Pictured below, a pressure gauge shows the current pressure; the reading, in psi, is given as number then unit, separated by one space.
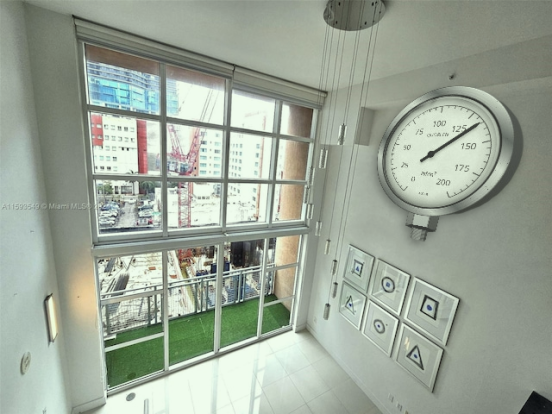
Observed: 135 psi
